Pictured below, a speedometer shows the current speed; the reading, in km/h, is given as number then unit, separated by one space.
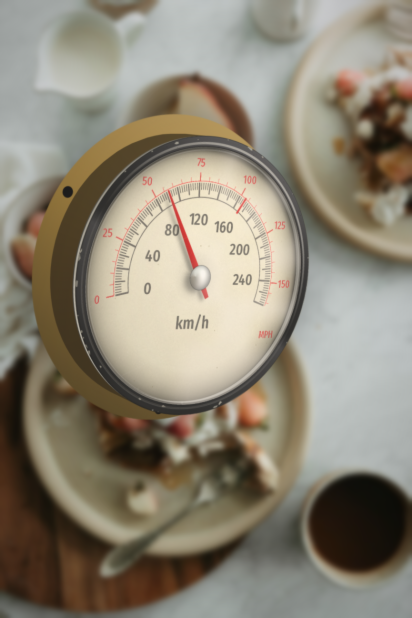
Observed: 90 km/h
